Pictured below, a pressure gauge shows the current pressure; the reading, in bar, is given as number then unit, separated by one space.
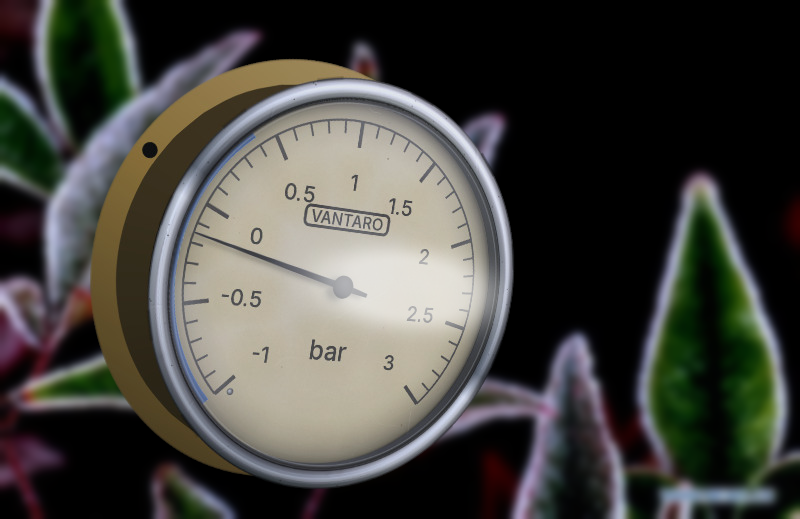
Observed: -0.15 bar
